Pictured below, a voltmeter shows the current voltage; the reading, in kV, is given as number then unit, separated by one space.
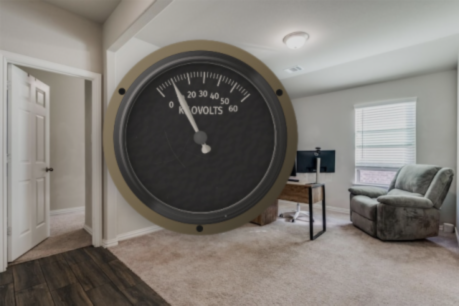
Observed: 10 kV
